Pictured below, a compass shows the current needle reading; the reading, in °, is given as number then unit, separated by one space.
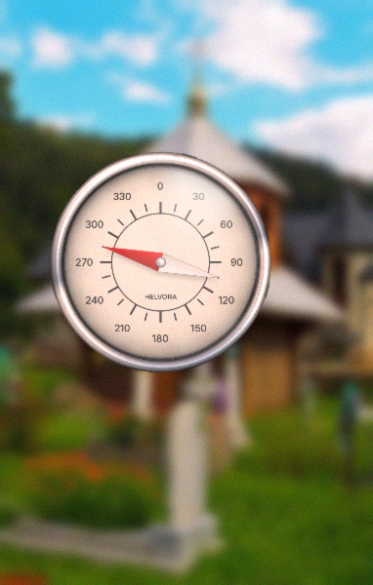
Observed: 285 °
